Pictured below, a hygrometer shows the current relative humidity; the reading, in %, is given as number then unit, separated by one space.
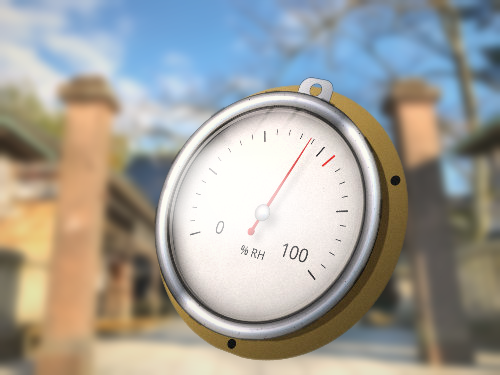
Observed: 56 %
